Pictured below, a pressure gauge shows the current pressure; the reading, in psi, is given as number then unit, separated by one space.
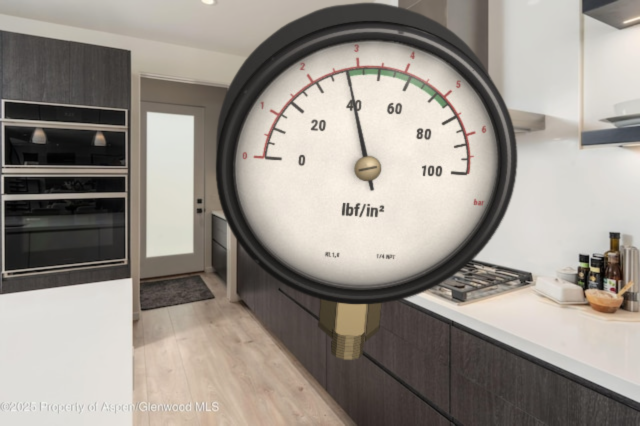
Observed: 40 psi
